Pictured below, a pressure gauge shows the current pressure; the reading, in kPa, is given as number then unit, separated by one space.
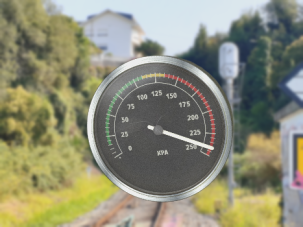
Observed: 240 kPa
